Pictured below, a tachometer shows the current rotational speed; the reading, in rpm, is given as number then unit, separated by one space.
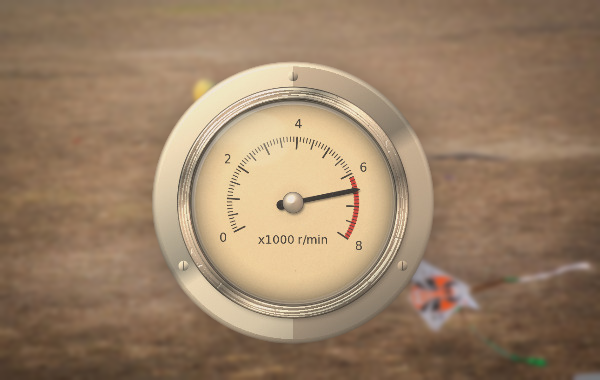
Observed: 6500 rpm
